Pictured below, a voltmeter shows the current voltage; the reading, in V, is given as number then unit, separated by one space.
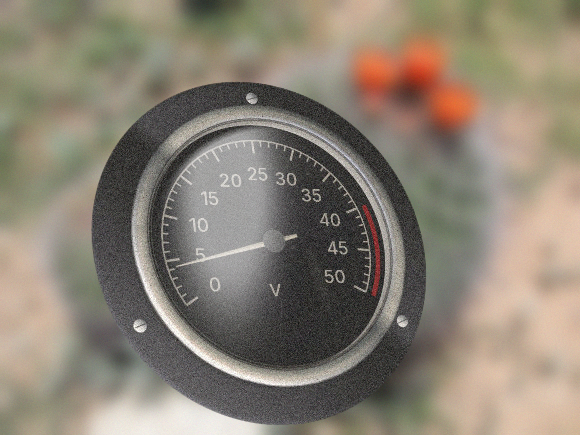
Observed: 4 V
